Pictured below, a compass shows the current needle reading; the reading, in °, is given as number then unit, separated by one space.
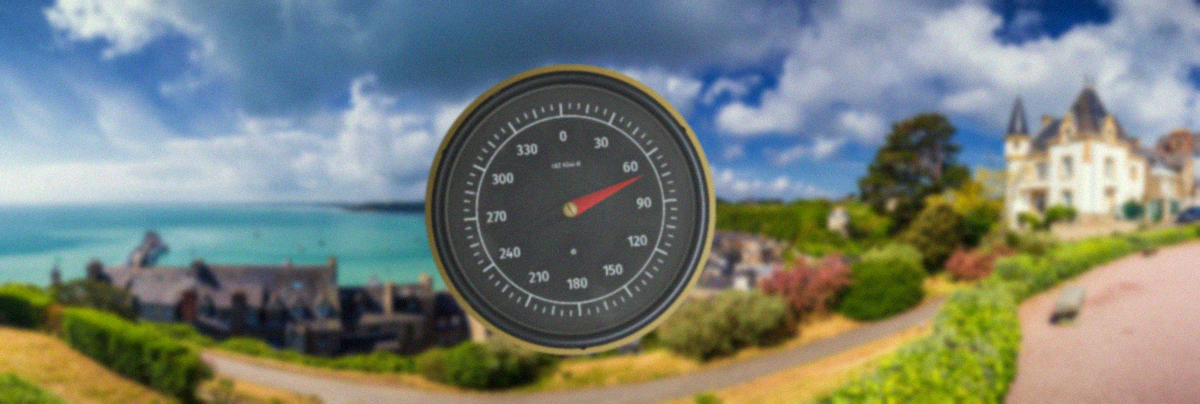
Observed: 70 °
